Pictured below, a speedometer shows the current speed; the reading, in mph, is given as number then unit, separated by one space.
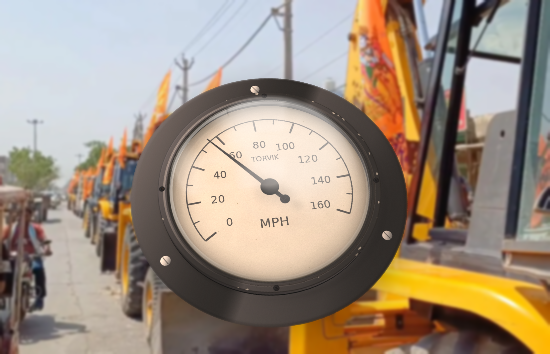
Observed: 55 mph
